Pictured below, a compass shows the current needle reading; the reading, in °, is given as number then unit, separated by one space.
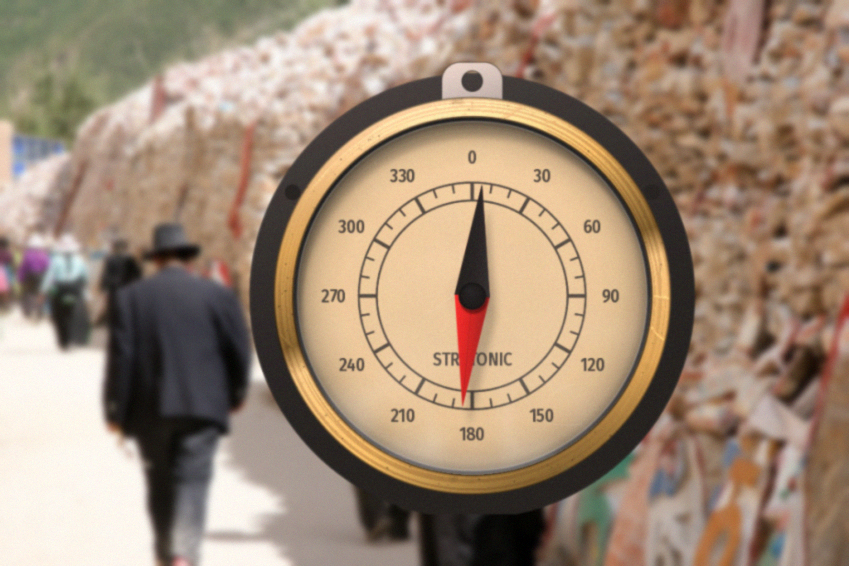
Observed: 185 °
